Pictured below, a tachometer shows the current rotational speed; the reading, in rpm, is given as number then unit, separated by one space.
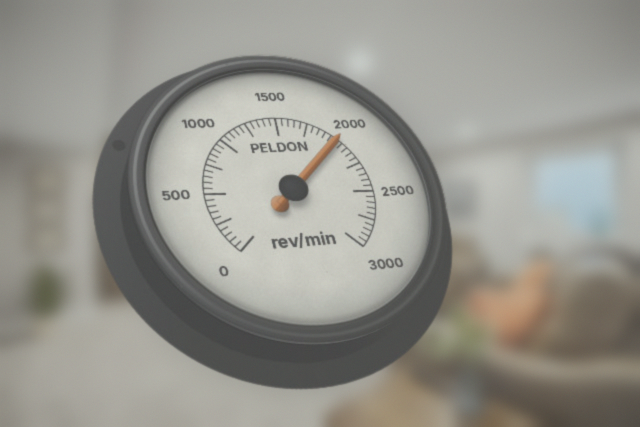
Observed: 2000 rpm
